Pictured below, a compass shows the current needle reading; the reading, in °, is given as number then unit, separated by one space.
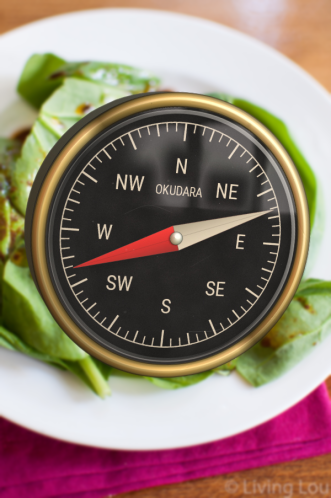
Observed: 250 °
